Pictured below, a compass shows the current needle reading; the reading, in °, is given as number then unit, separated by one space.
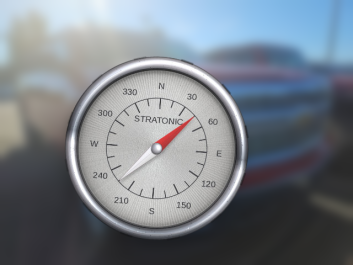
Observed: 45 °
